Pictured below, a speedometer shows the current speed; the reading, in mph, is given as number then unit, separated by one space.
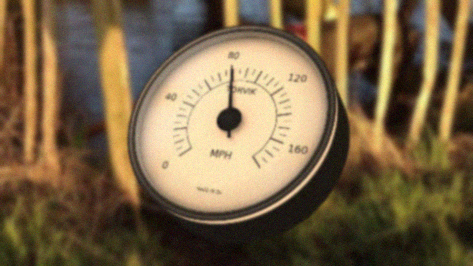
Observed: 80 mph
